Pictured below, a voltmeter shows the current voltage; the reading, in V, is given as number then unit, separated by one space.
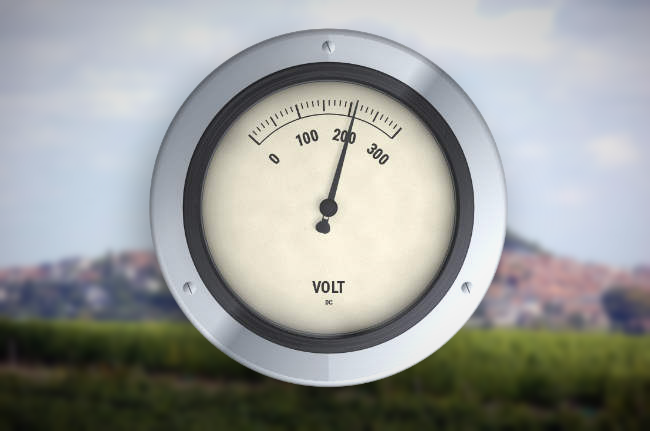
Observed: 210 V
